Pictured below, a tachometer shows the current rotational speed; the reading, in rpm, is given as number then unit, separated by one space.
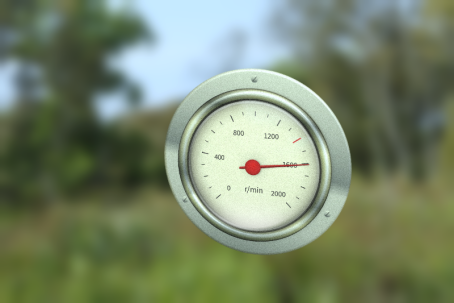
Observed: 1600 rpm
